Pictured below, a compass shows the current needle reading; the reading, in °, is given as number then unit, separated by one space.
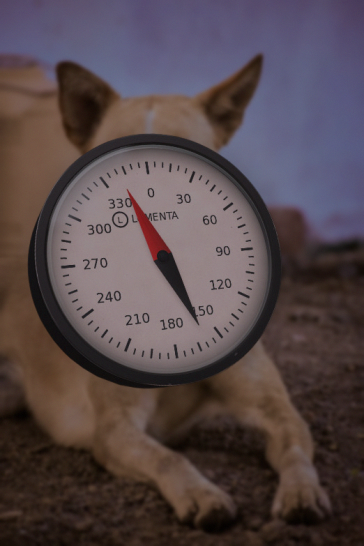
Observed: 340 °
